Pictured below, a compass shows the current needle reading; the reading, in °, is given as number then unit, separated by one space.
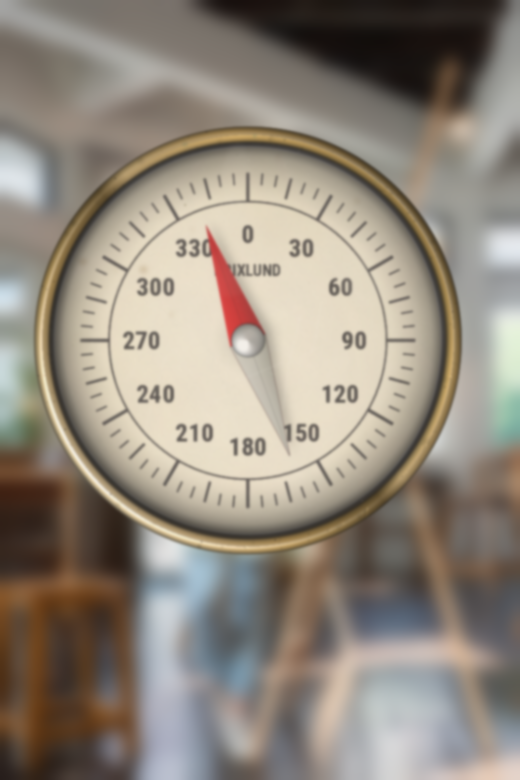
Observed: 340 °
